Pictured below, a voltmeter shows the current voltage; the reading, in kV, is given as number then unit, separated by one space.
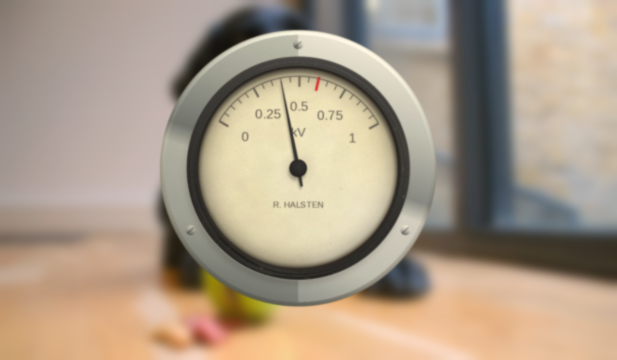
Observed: 0.4 kV
